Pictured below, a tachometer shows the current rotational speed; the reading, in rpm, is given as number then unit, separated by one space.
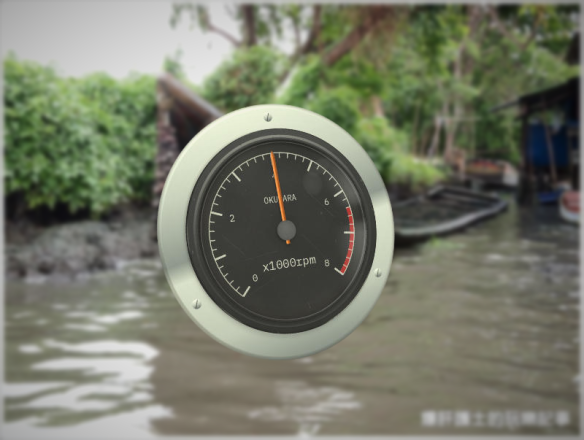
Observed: 4000 rpm
